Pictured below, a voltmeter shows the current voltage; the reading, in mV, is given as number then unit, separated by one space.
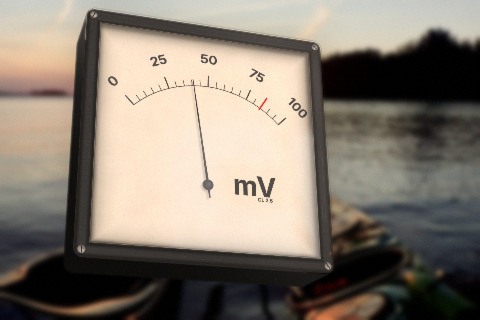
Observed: 40 mV
